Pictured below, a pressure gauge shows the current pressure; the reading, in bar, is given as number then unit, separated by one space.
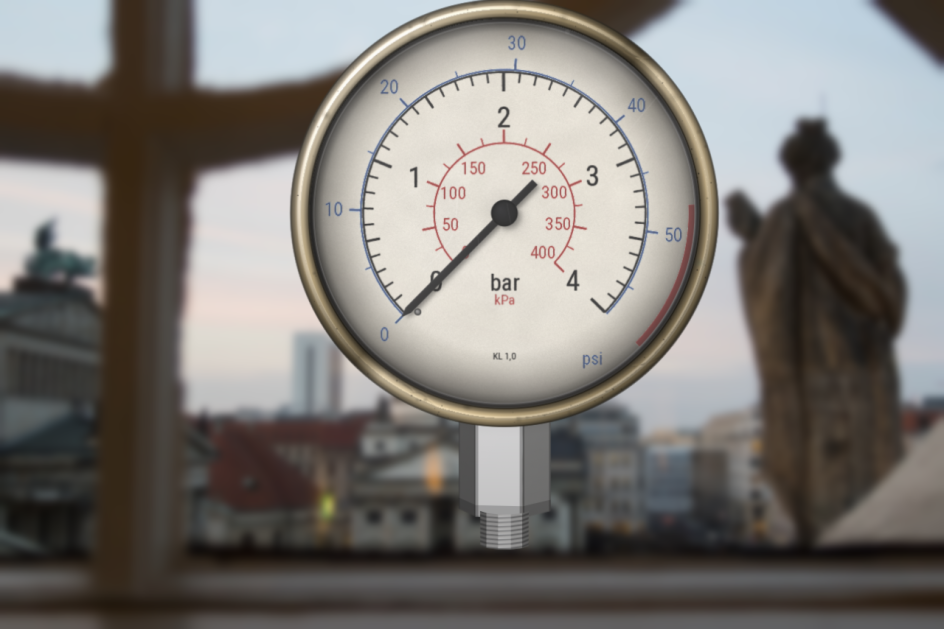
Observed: 0 bar
